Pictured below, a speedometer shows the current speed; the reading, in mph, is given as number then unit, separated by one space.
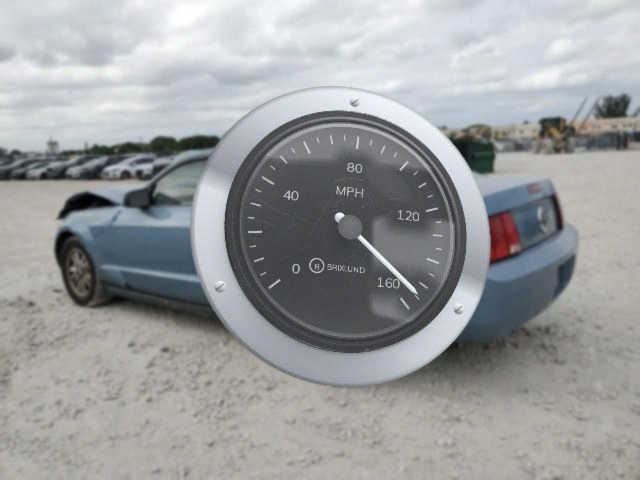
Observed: 155 mph
